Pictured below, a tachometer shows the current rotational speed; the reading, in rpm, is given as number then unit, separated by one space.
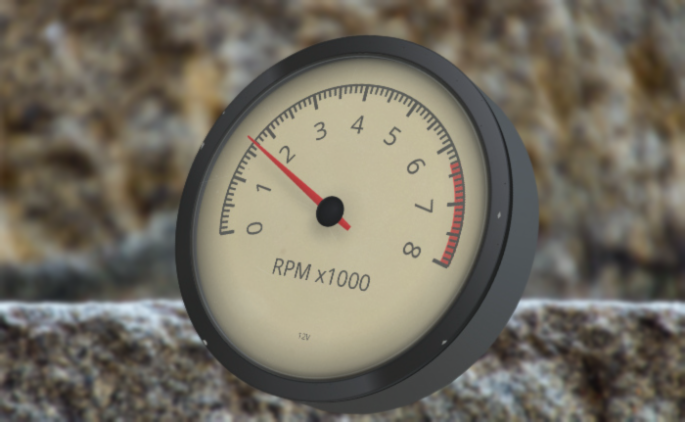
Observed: 1700 rpm
